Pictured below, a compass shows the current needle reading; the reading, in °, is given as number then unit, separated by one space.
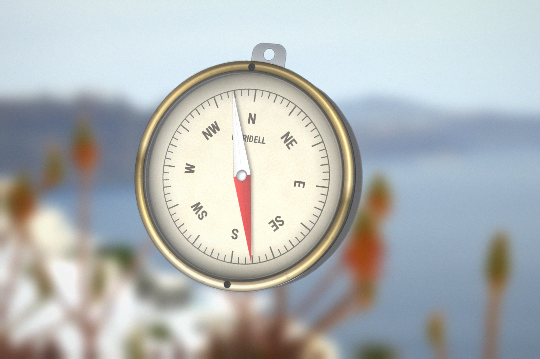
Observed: 165 °
